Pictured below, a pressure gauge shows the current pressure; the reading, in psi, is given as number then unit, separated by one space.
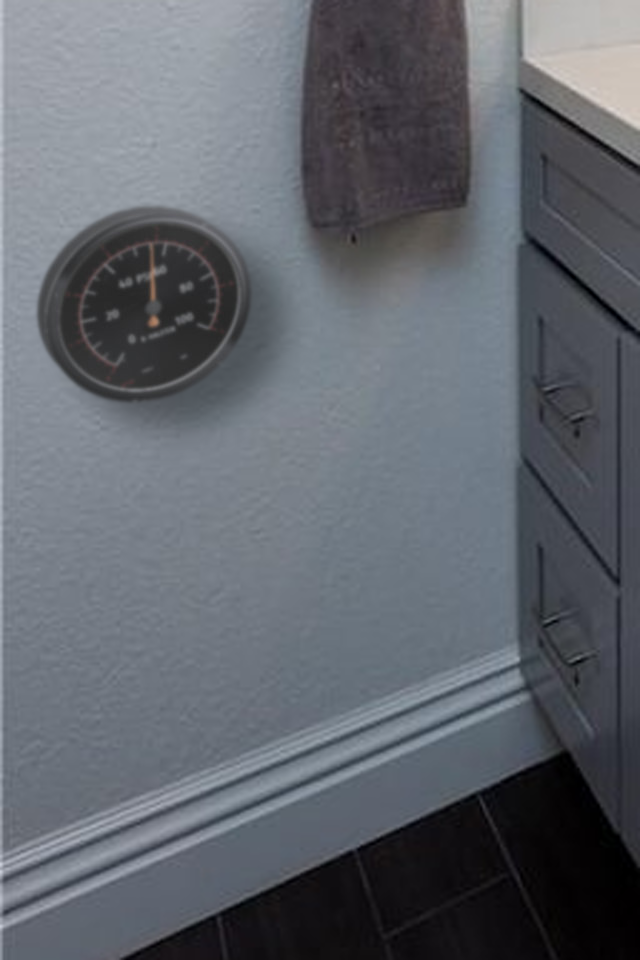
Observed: 55 psi
